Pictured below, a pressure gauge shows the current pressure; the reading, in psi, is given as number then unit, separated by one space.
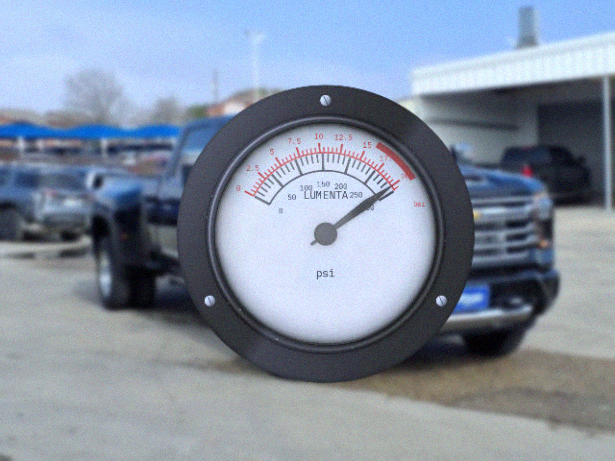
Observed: 290 psi
